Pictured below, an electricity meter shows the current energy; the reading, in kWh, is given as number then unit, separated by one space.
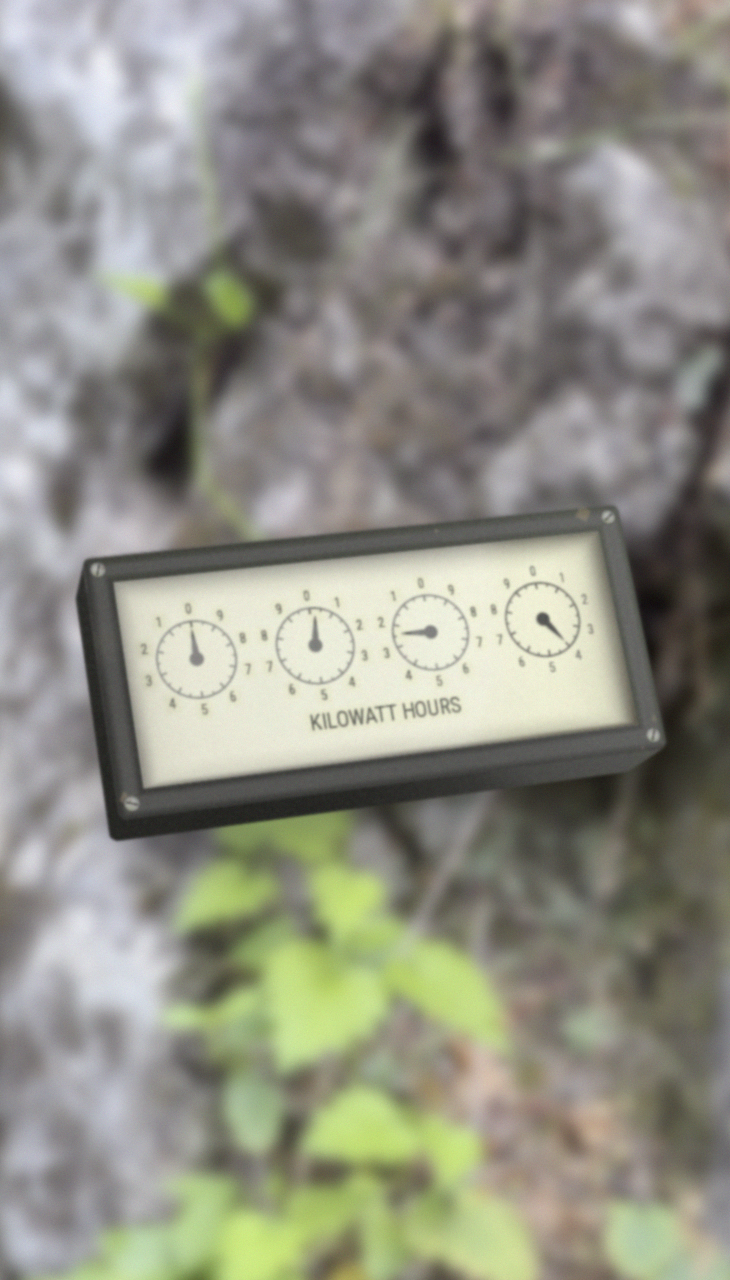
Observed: 24 kWh
